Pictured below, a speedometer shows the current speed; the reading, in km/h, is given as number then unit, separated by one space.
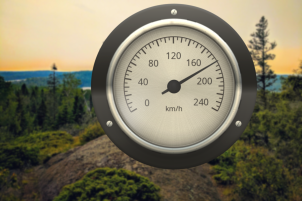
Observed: 180 km/h
